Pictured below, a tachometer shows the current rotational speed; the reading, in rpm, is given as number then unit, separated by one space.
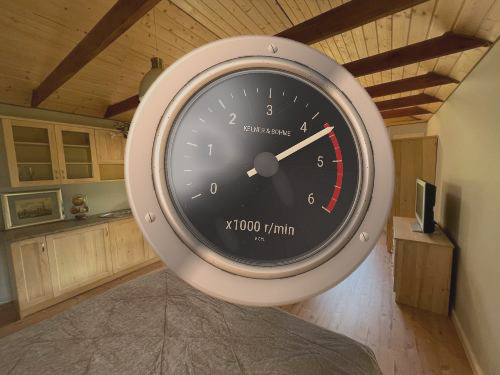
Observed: 4375 rpm
